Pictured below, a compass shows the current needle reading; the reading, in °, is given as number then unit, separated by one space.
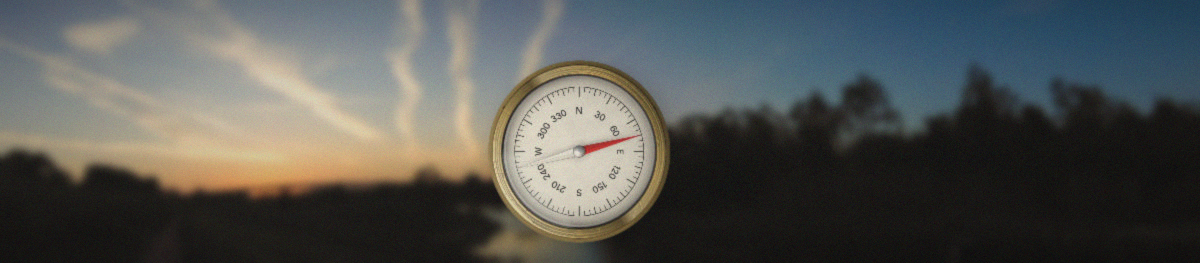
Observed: 75 °
